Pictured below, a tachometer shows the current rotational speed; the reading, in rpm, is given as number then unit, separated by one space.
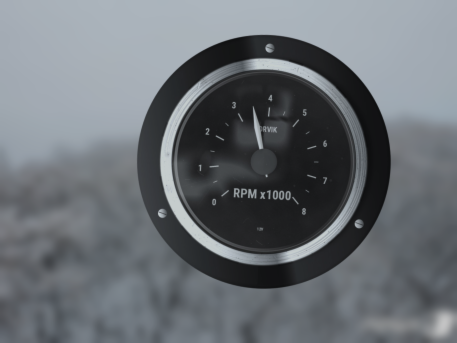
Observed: 3500 rpm
